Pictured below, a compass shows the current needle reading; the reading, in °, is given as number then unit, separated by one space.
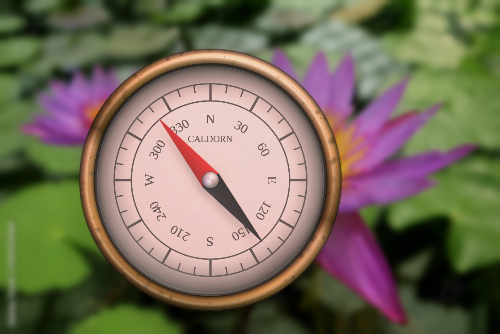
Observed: 320 °
